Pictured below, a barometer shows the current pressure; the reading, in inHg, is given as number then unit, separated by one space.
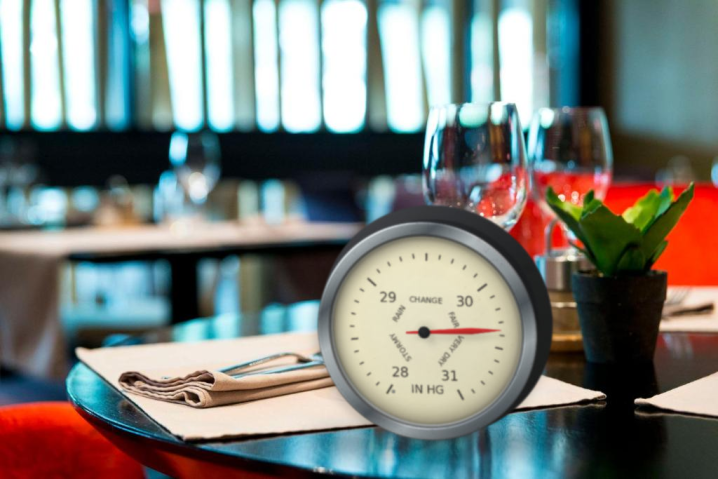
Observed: 30.35 inHg
